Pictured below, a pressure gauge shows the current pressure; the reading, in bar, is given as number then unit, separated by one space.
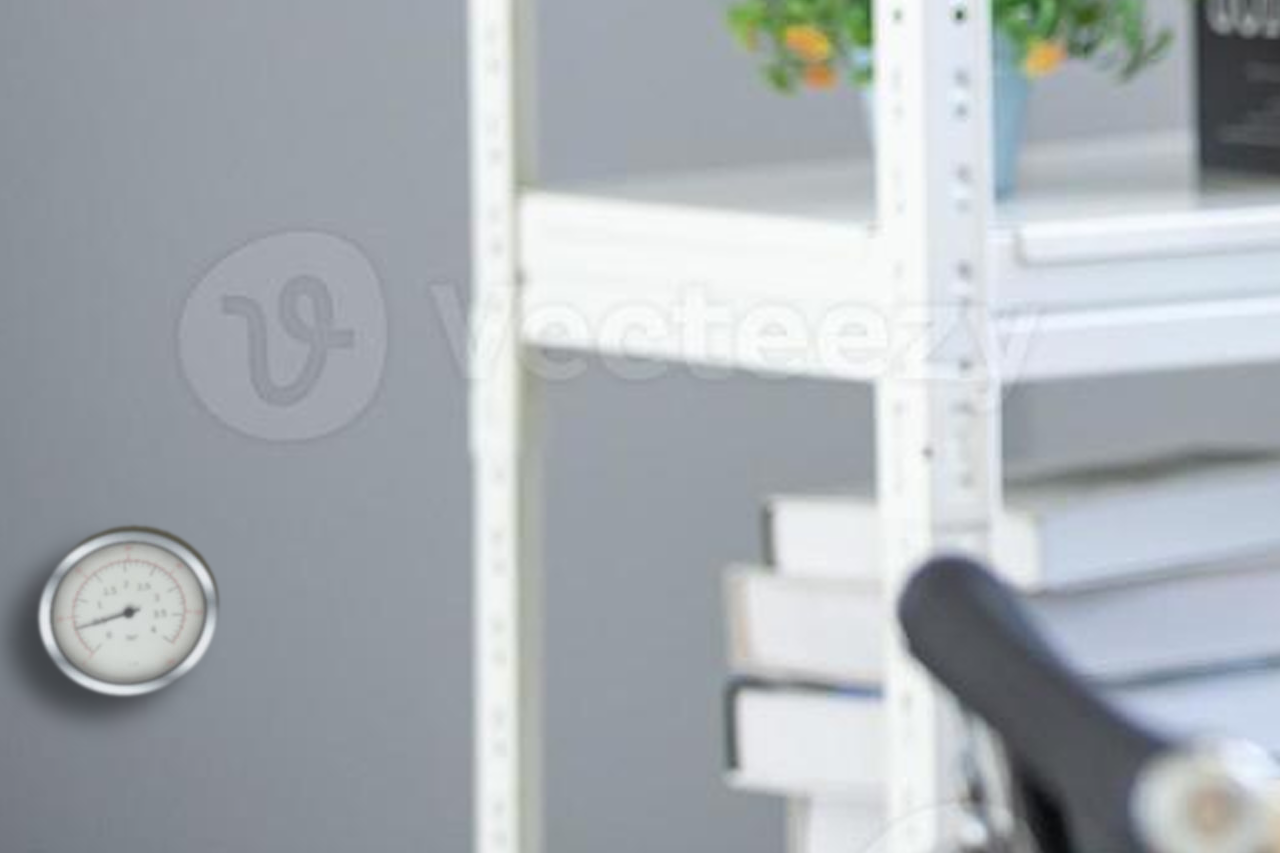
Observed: 0.5 bar
